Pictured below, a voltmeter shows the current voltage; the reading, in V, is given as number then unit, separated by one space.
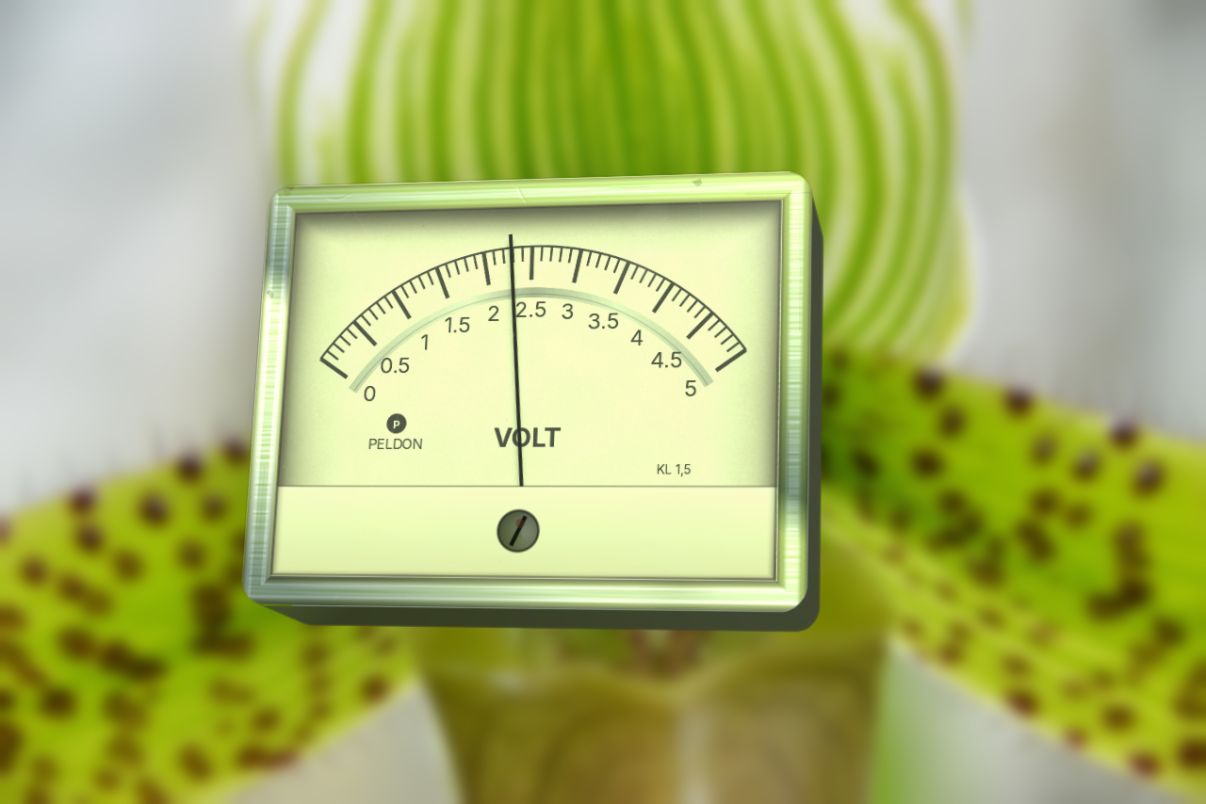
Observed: 2.3 V
